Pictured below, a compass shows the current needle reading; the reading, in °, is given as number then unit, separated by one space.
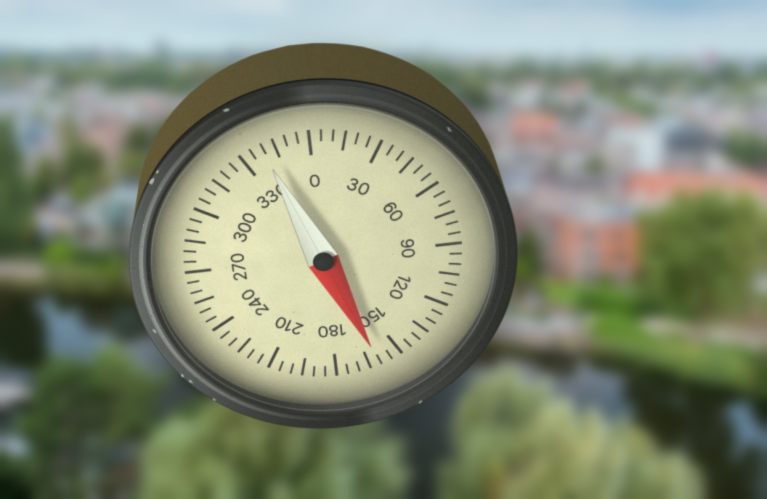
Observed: 160 °
